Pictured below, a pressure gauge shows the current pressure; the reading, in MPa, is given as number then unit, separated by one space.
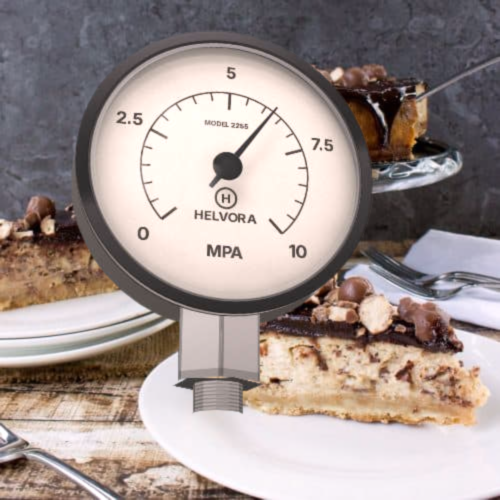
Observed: 6.25 MPa
